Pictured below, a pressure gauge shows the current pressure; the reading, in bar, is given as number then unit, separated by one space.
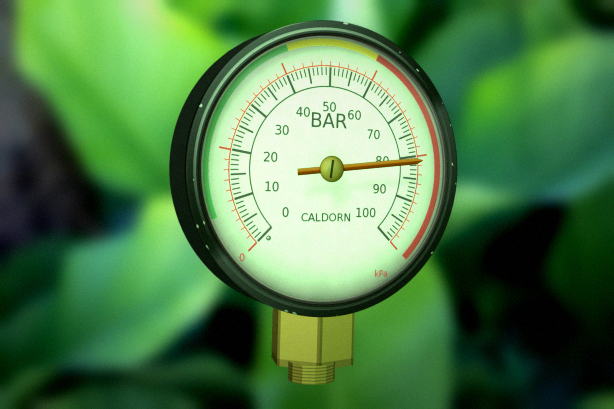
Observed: 81 bar
